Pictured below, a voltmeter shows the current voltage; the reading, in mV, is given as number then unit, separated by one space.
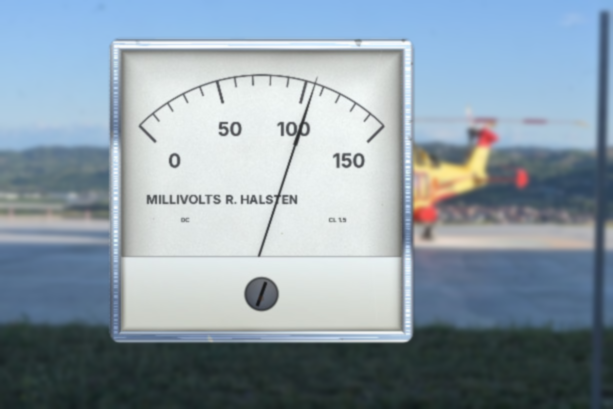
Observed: 105 mV
